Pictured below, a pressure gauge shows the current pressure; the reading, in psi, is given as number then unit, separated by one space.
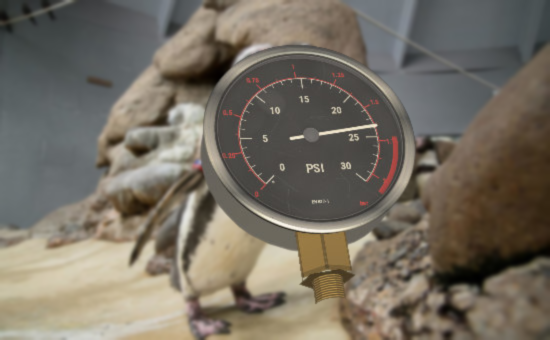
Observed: 24 psi
